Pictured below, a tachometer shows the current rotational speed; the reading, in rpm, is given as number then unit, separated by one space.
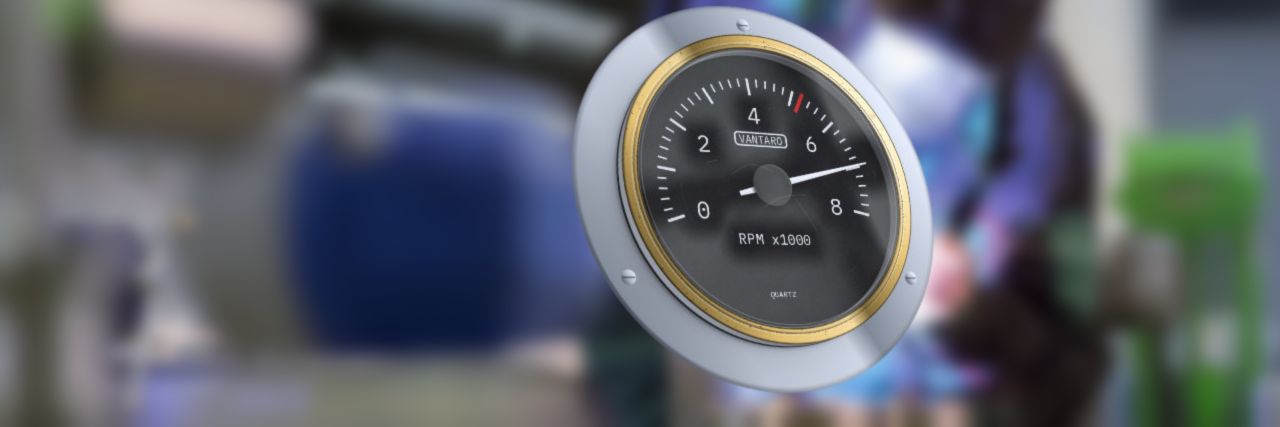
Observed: 7000 rpm
